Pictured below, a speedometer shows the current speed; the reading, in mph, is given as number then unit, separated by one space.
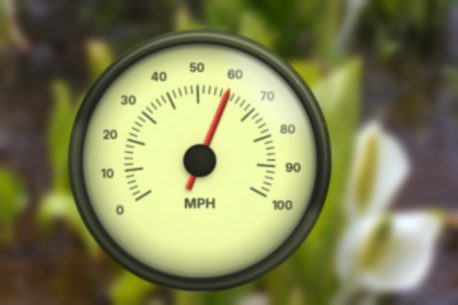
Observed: 60 mph
